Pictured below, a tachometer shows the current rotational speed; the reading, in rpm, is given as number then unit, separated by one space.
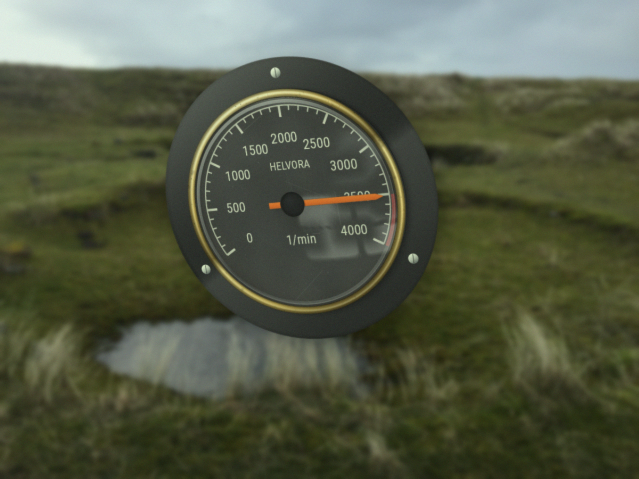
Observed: 3500 rpm
